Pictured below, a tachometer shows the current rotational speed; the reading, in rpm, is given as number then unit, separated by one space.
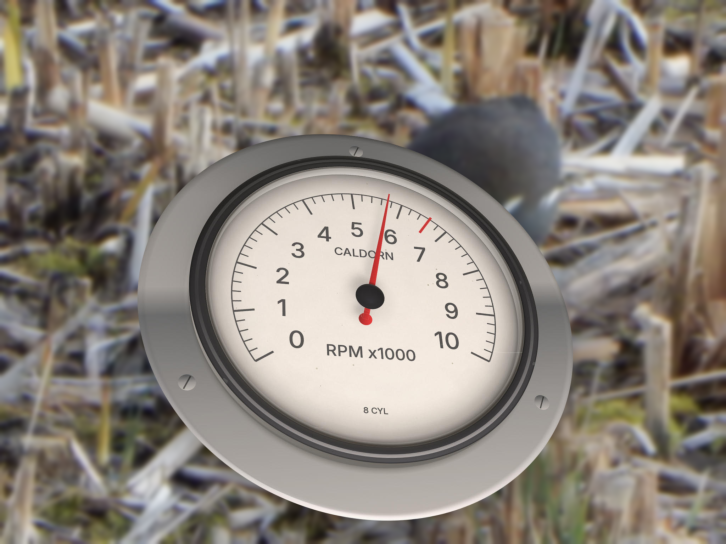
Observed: 5700 rpm
